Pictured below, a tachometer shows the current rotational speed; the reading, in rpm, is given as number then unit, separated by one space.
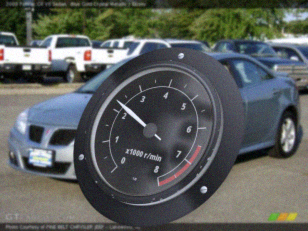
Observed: 2250 rpm
